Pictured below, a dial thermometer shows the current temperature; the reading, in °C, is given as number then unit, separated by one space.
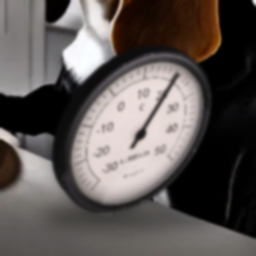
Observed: 20 °C
